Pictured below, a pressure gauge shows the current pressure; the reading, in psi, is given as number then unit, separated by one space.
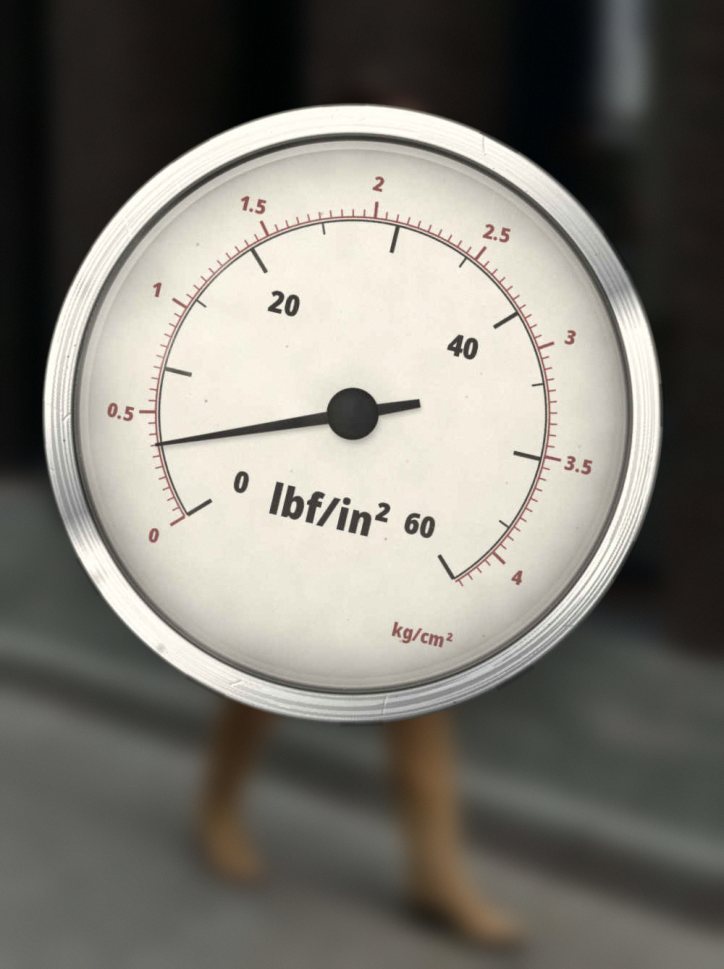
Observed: 5 psi
